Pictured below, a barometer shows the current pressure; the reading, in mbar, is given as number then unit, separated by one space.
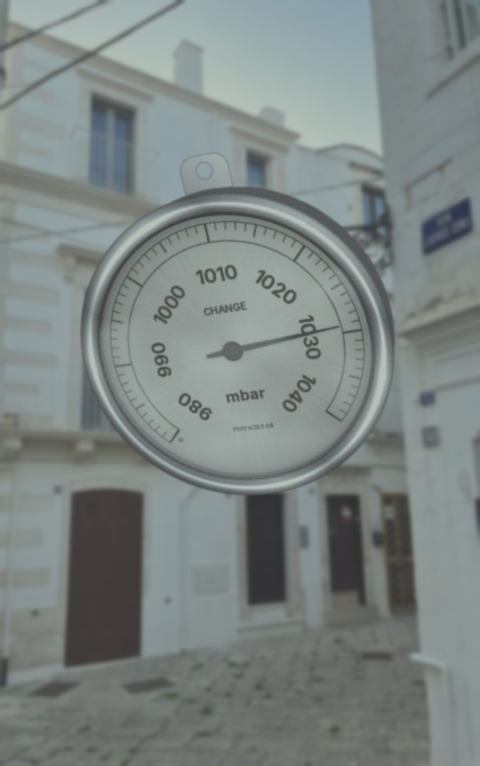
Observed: 1029 mbar
